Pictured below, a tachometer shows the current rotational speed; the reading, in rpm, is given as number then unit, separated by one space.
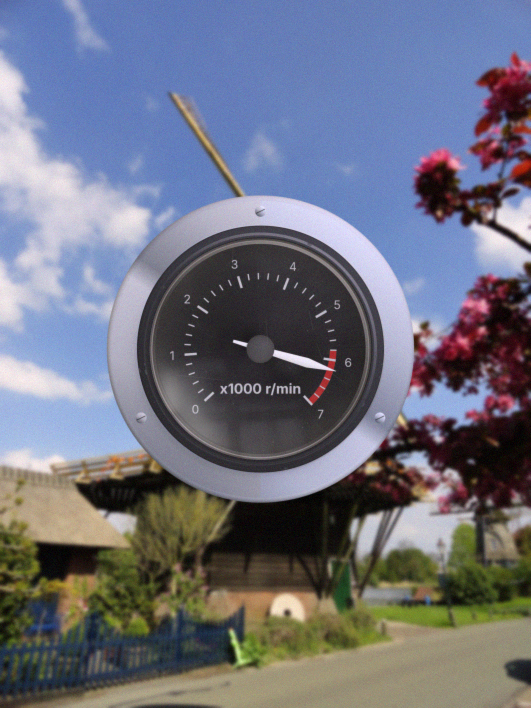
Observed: 6200 rpm
